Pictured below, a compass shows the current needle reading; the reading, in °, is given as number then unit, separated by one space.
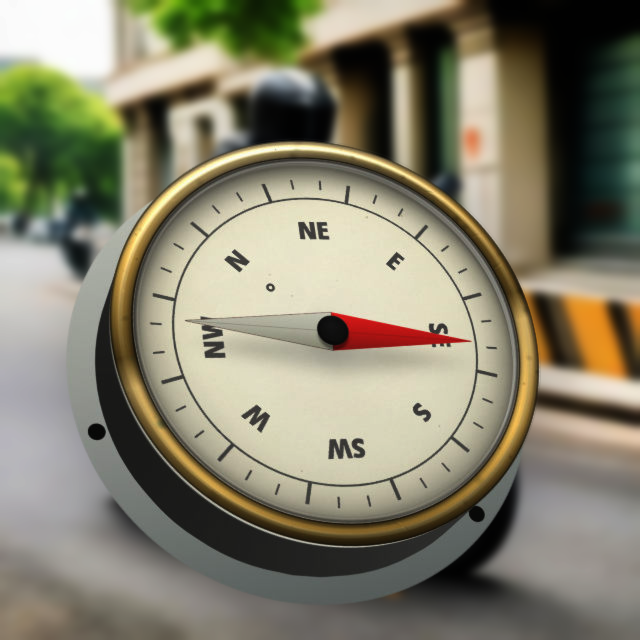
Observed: 140 °
